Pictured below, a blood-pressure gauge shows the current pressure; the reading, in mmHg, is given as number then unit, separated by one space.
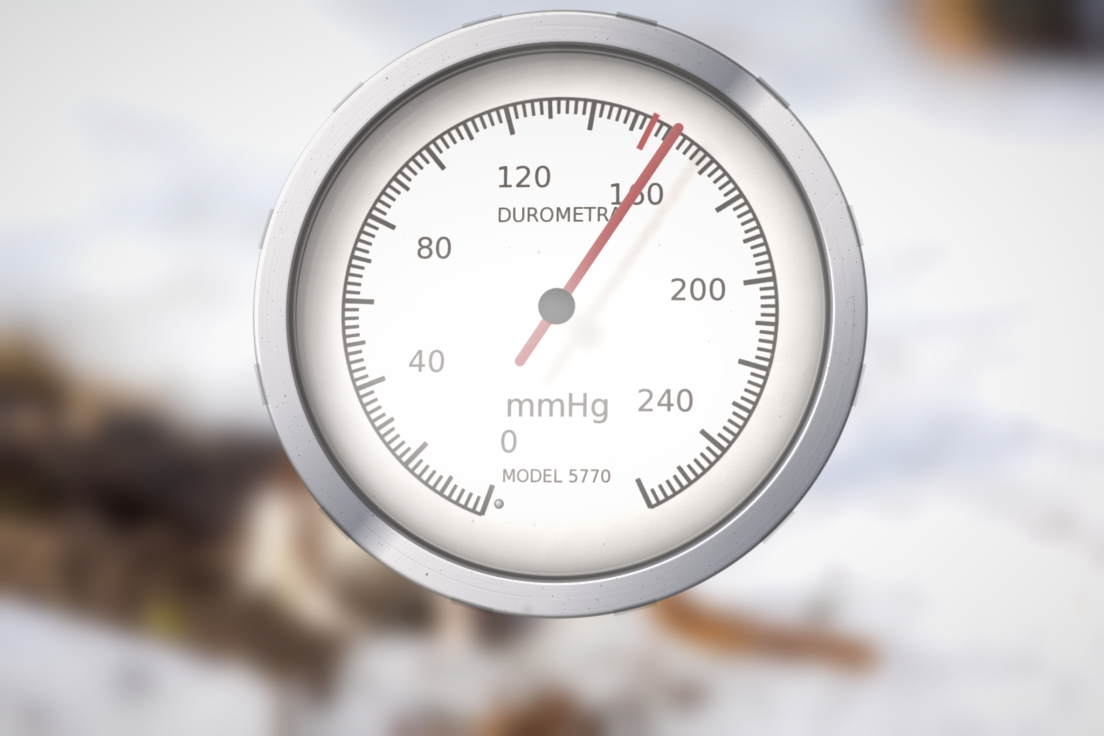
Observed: 160 mmHg
